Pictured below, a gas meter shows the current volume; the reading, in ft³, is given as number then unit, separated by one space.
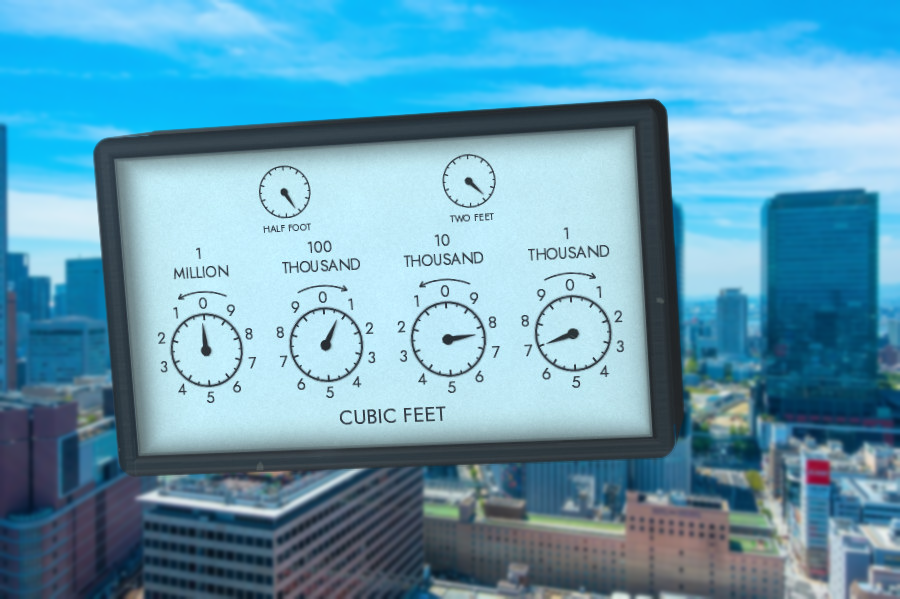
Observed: 7700 ft³
